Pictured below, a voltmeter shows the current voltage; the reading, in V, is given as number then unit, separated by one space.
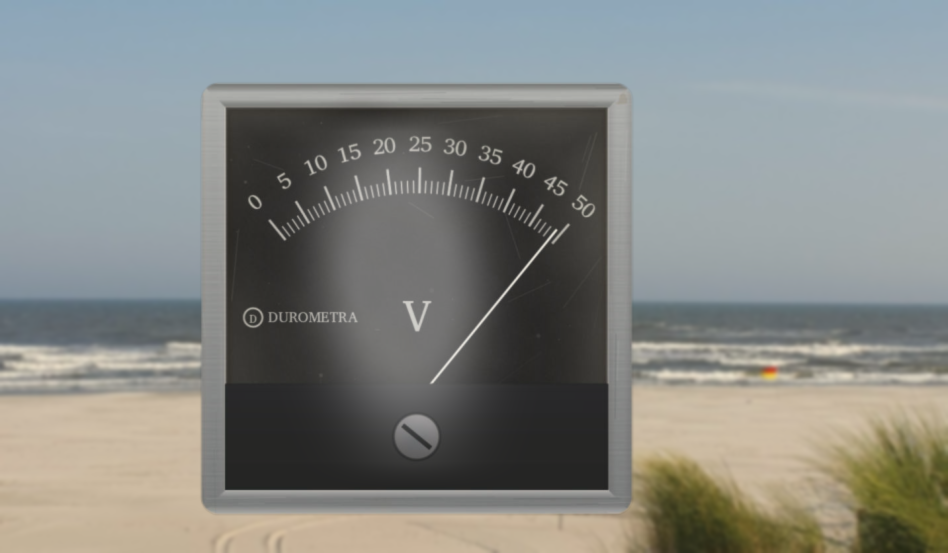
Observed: 49 V
